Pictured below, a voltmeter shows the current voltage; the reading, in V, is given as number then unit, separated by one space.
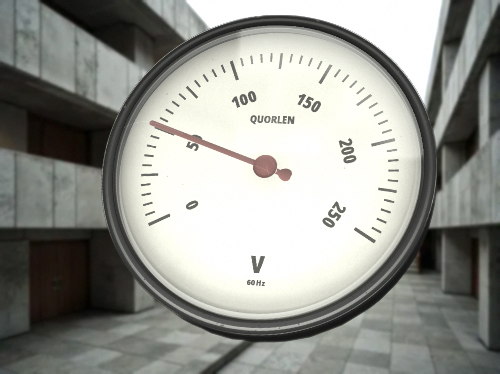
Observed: 50 V
